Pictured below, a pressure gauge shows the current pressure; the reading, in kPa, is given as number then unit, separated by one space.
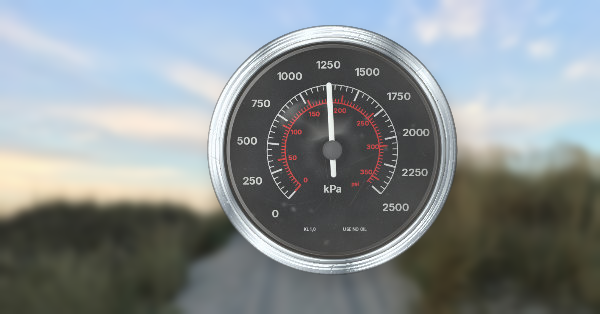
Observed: 1250 kPa
